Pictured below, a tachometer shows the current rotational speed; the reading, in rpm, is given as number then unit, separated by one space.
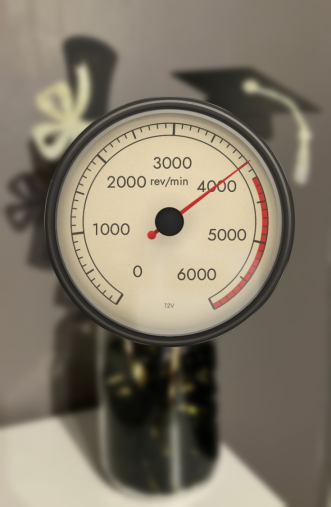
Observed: 4000 rpm
